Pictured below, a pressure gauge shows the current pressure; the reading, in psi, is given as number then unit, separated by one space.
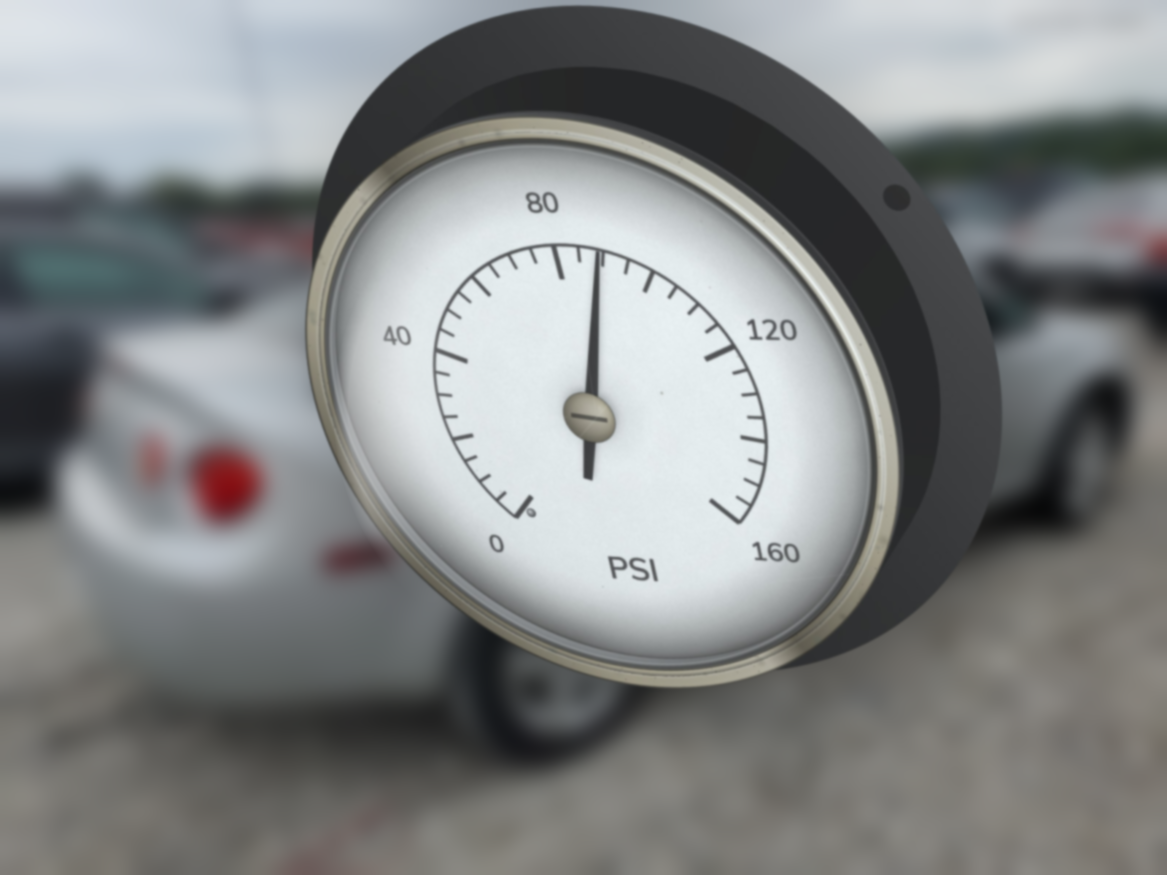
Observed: 90 psi
